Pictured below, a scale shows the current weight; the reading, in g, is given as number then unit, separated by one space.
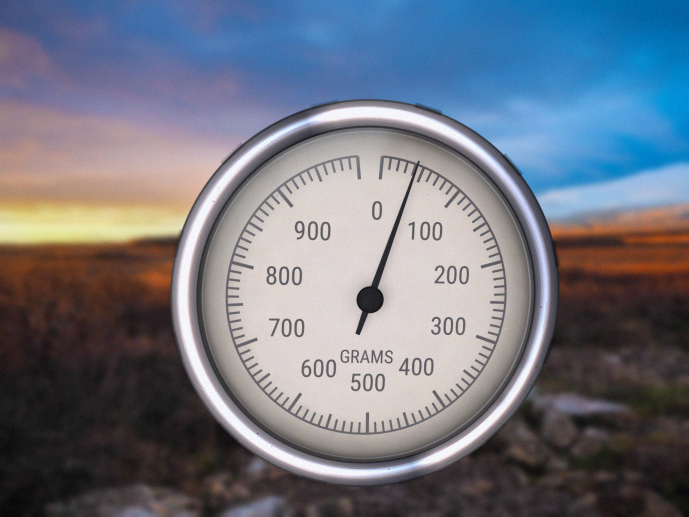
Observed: 40 g
